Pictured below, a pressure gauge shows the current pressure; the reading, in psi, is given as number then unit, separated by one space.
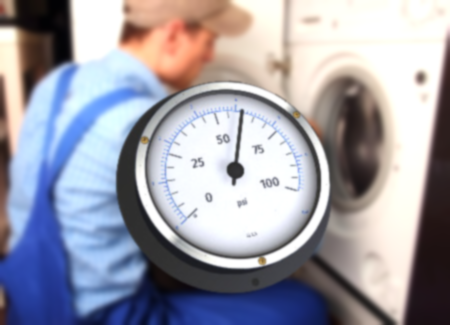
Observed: 60 psi
